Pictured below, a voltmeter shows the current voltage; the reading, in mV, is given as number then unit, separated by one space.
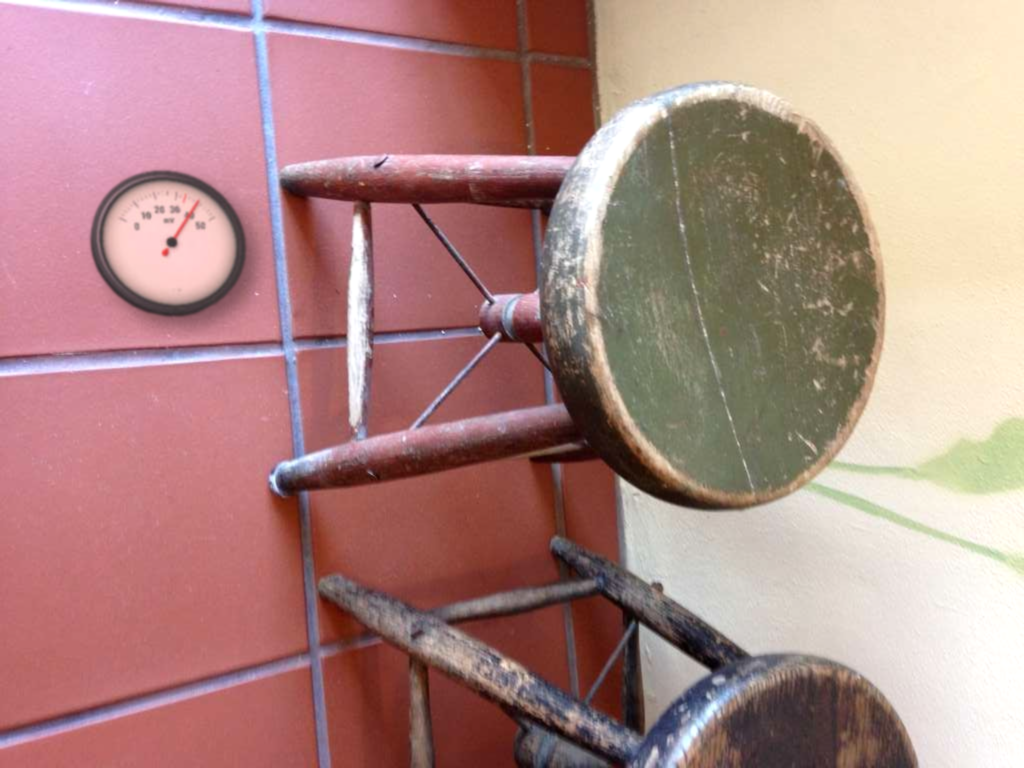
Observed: 40 mV
